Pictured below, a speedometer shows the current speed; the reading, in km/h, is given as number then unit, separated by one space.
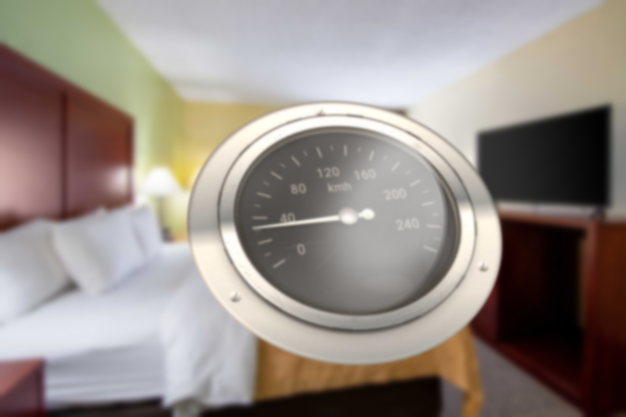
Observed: 30 km/h
